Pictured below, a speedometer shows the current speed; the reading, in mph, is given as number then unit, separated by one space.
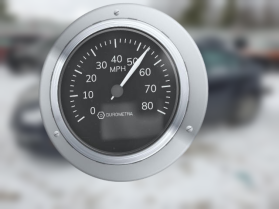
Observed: 54 mph
